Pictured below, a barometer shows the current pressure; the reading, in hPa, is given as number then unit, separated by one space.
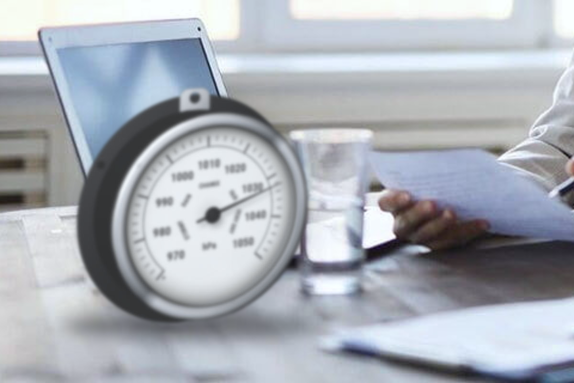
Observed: 1032 hPa
